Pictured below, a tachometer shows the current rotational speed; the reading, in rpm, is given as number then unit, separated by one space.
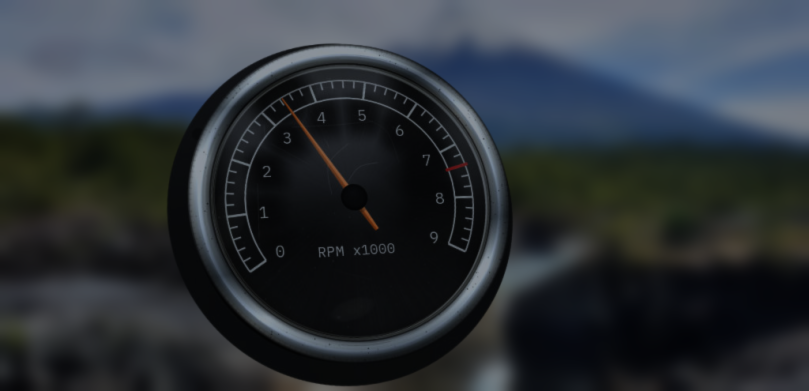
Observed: 3400 rpm
